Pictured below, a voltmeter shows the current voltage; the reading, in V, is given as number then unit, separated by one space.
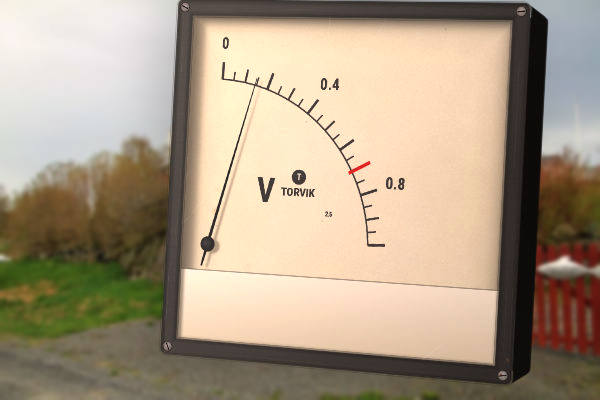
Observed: 0.15 V
